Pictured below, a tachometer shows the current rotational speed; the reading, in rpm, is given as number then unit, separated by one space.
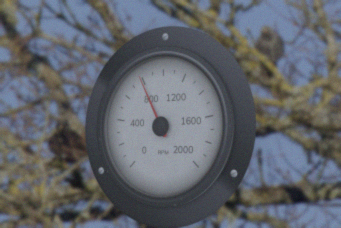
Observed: 800 rpm
